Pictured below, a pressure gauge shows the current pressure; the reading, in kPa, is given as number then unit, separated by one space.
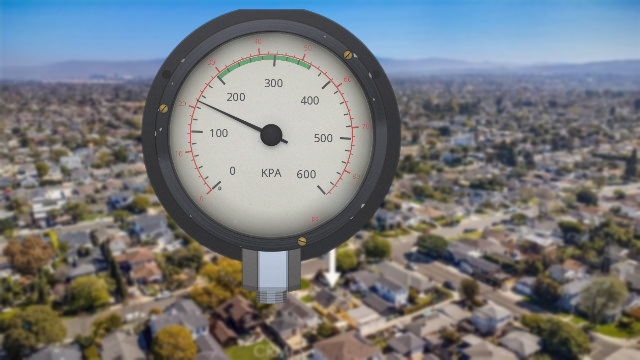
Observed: 150 kPa
